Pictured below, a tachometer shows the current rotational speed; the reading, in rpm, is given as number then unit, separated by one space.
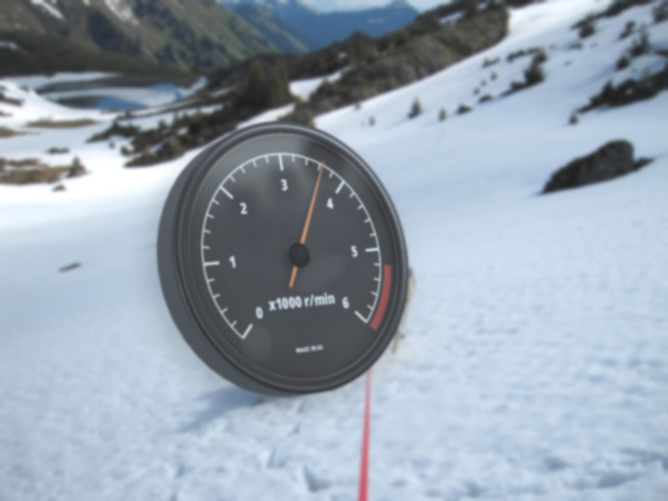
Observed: 3600 rpm
